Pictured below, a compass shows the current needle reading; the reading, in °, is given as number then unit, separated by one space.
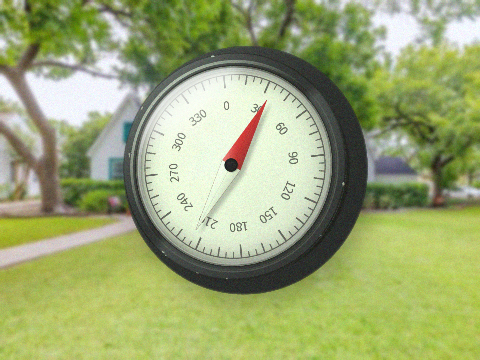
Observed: 35 °
